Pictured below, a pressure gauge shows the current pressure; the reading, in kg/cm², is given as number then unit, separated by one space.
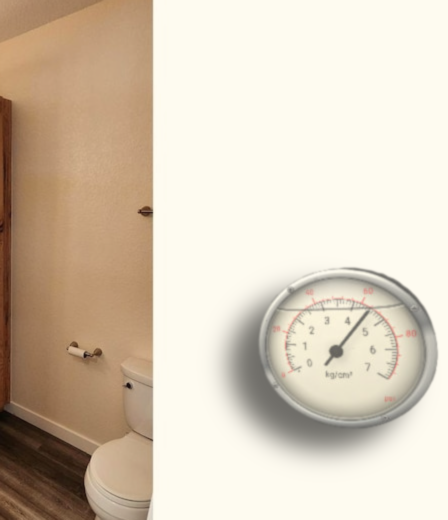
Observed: 4.5 kg/cm²
